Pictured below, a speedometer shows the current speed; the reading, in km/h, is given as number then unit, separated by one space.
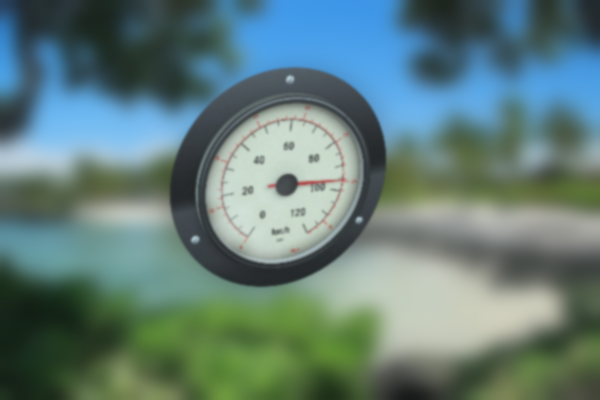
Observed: 95 km/h
